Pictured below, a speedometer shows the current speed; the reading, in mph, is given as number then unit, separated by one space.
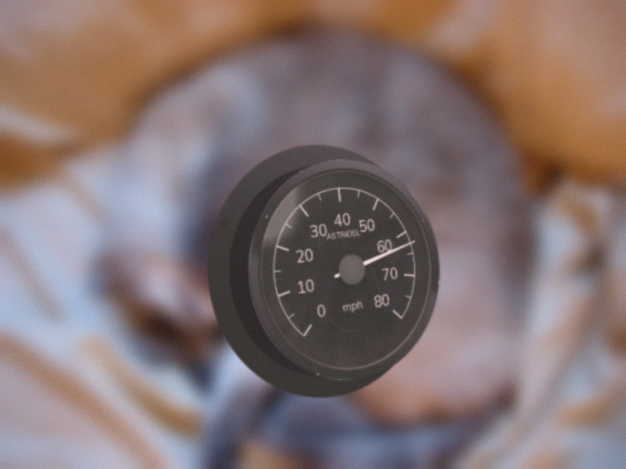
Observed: 62.5 mph
